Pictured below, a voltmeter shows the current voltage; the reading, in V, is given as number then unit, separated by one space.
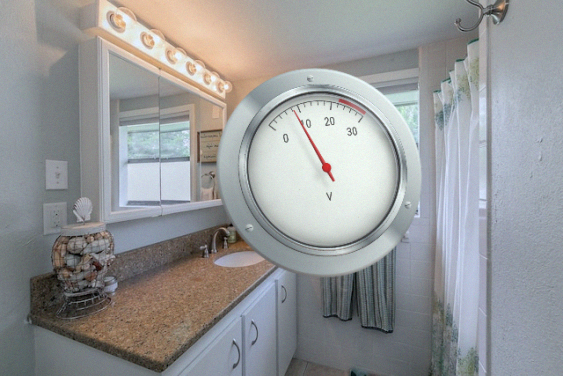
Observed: 8 V
